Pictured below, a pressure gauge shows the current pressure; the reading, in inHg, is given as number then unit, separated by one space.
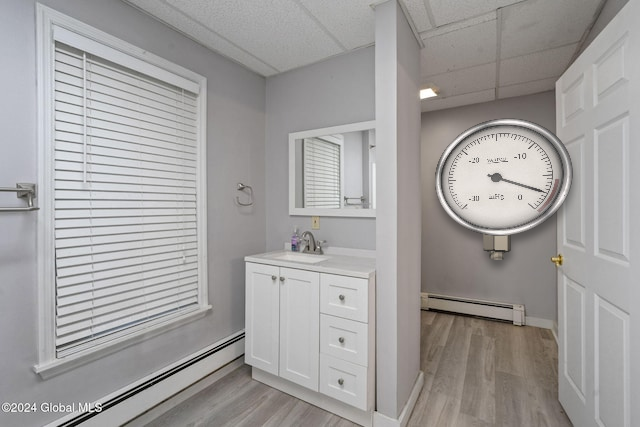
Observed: -2.5 inHg
